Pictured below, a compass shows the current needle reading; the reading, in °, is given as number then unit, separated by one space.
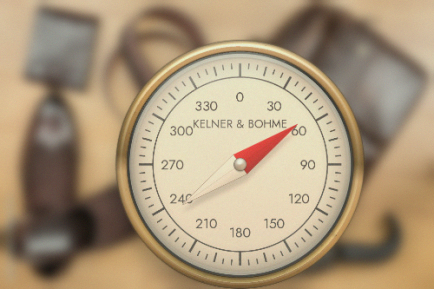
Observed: 55 °
